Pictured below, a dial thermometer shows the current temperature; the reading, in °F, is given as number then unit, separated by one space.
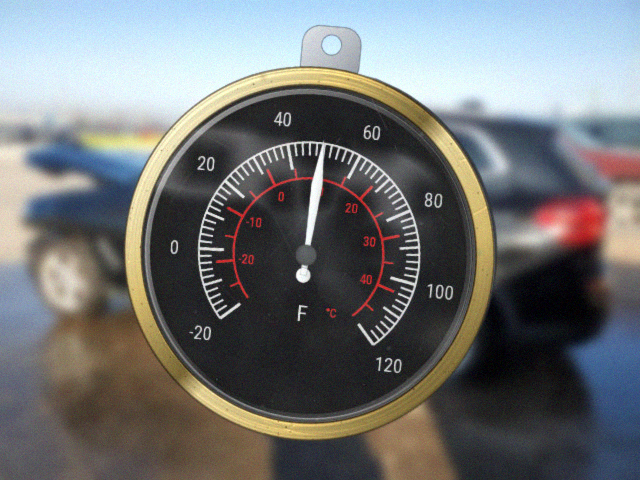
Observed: 50 °F
